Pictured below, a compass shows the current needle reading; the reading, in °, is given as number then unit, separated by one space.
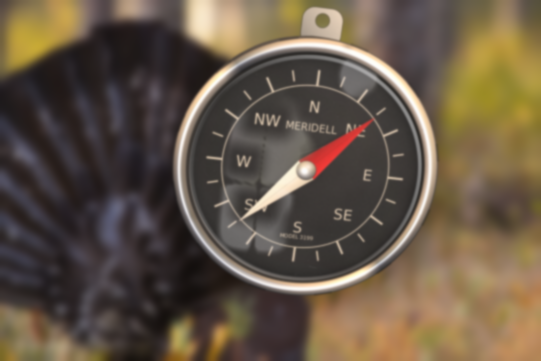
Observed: 45 °
